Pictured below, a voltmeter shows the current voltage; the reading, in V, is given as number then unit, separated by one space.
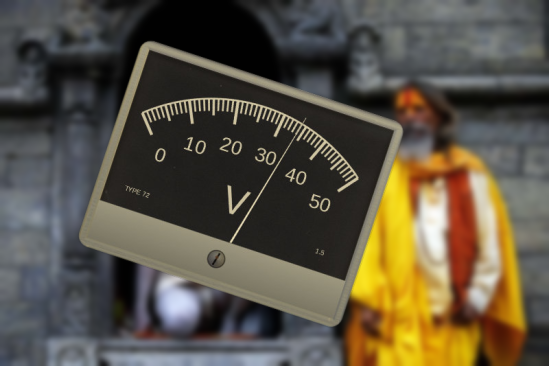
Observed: 34 V
